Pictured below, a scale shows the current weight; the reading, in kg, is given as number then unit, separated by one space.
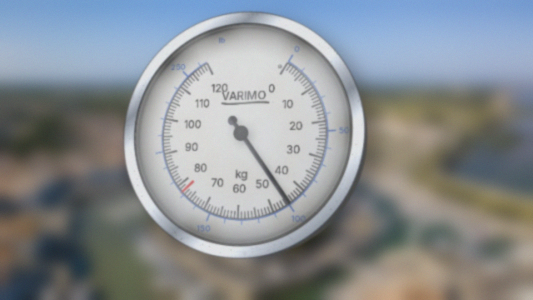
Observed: 45 kg
